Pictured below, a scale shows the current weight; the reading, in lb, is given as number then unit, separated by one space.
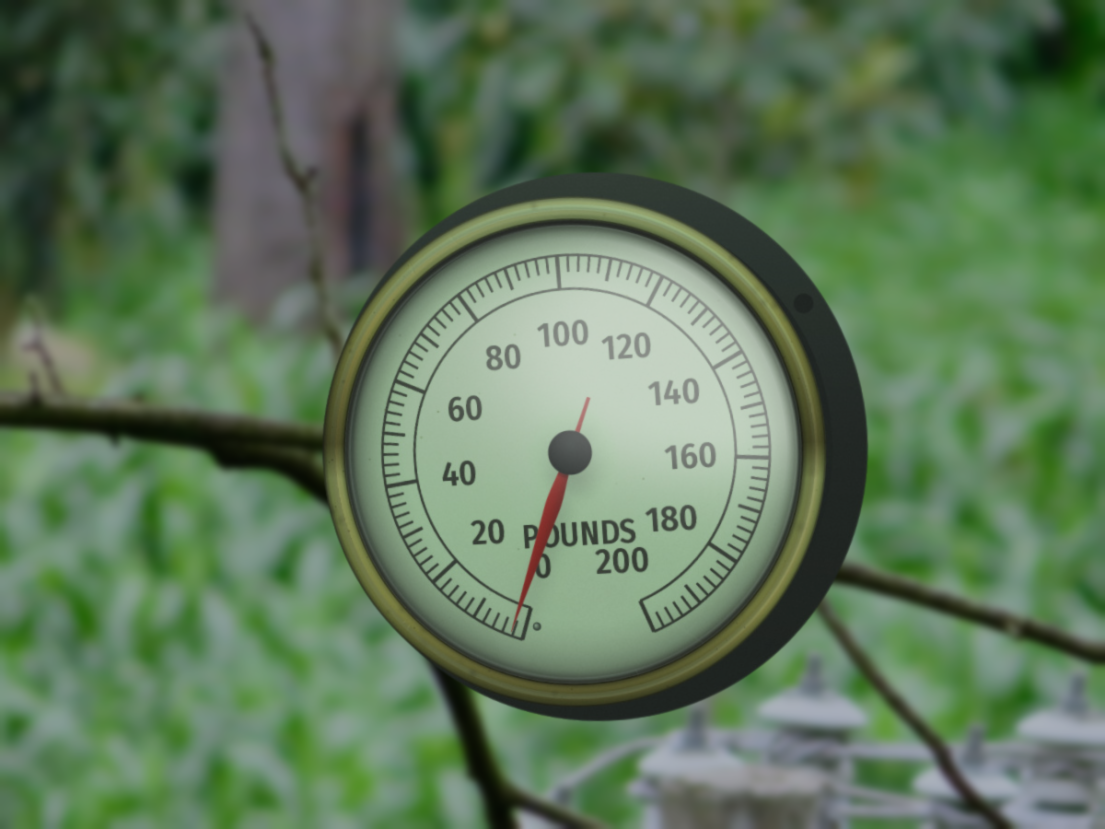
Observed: 2 lb
